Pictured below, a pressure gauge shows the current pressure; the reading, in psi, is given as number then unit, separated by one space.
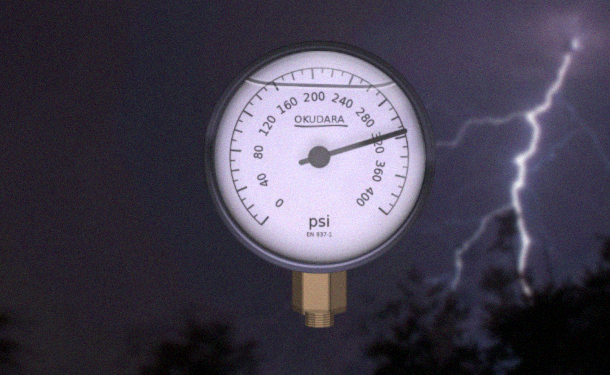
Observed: 315 psi
